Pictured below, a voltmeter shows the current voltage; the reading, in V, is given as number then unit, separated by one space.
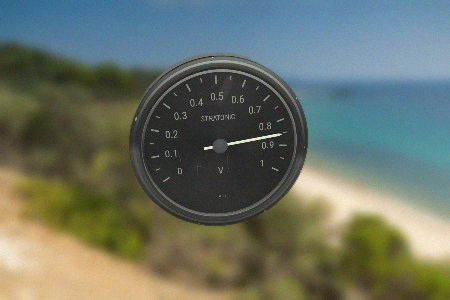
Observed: 0.85 V
